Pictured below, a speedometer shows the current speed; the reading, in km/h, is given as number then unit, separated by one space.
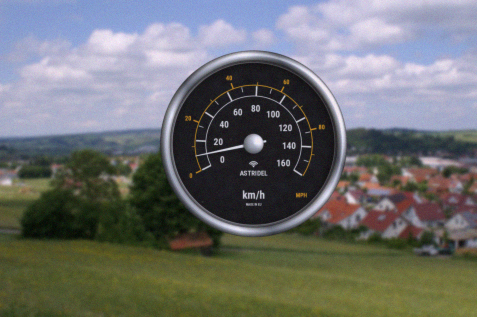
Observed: 10 km/h
